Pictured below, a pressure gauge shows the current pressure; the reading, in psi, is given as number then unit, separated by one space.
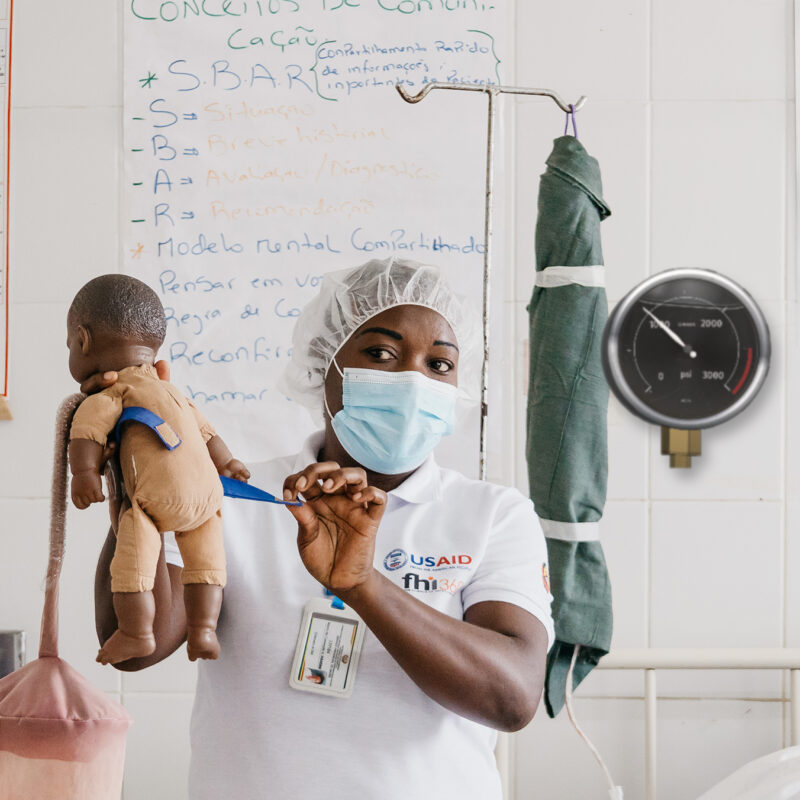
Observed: 1000 psi
